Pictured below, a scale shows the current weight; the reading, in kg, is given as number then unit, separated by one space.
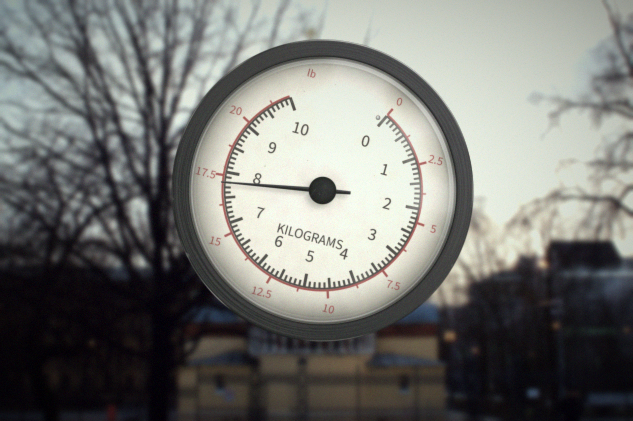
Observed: 7.8 kg
